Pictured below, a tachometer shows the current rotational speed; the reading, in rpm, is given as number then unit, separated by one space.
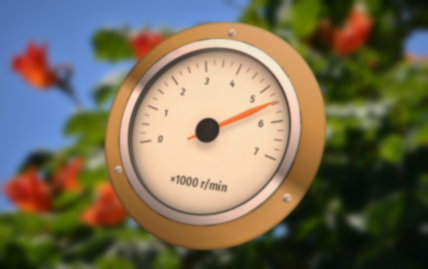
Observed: 5500 rpm
